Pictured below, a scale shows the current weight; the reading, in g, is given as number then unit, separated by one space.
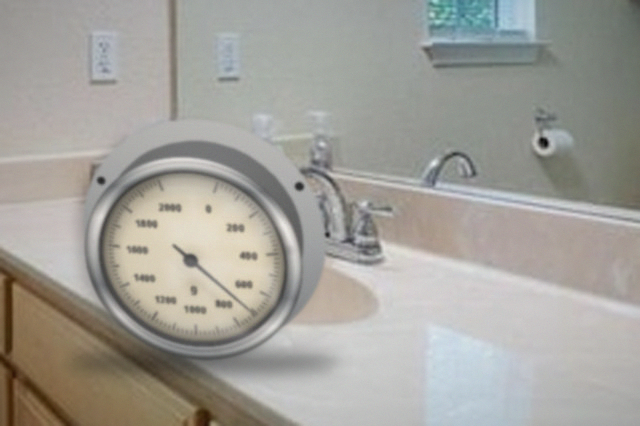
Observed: 700 g
